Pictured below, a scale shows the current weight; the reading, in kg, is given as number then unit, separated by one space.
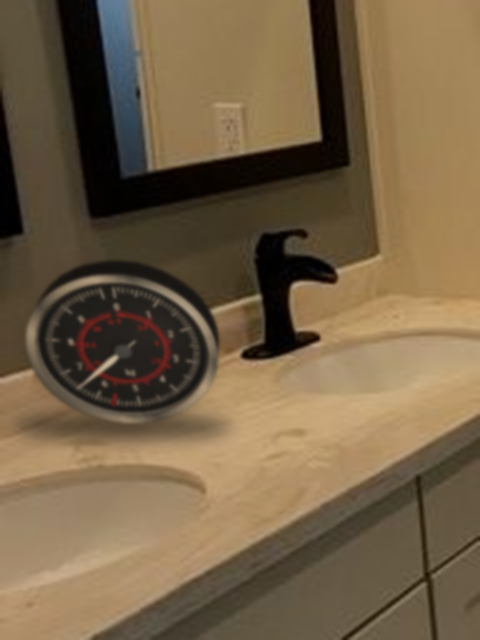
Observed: 6.5 kg
